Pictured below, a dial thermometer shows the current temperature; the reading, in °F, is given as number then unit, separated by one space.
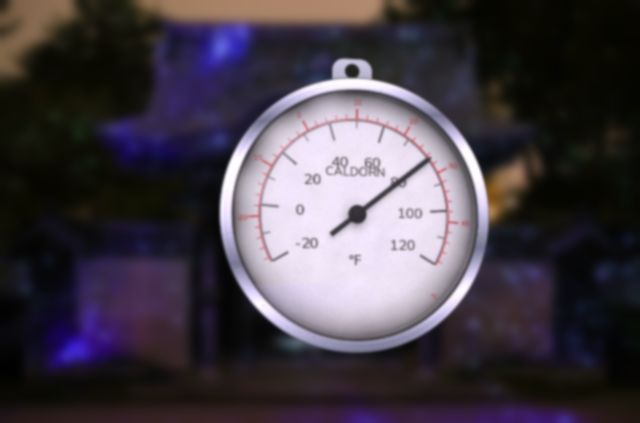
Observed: 80 °F
